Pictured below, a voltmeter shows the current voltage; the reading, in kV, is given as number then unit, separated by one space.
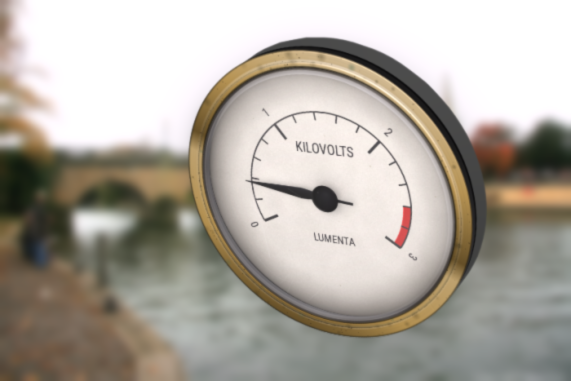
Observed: 0.4 kV
